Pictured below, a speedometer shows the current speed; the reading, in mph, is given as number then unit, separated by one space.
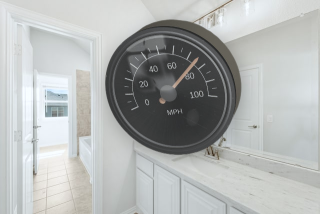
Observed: 75 mph
